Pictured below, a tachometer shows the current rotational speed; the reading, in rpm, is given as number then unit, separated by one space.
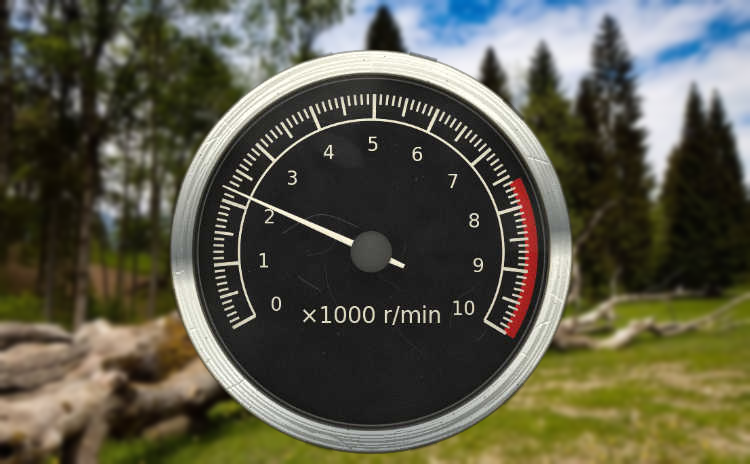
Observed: 2200 rpm
